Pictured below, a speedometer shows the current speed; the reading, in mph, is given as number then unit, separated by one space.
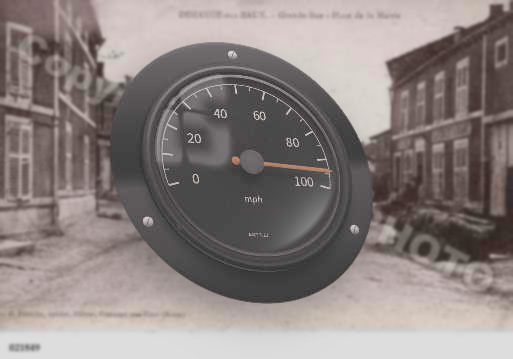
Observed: 95 mph
